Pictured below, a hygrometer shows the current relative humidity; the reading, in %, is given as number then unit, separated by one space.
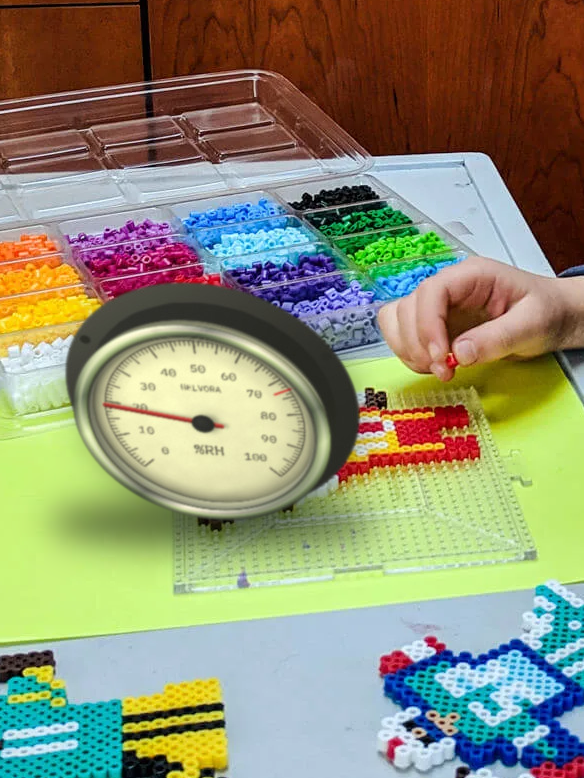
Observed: 20 %
